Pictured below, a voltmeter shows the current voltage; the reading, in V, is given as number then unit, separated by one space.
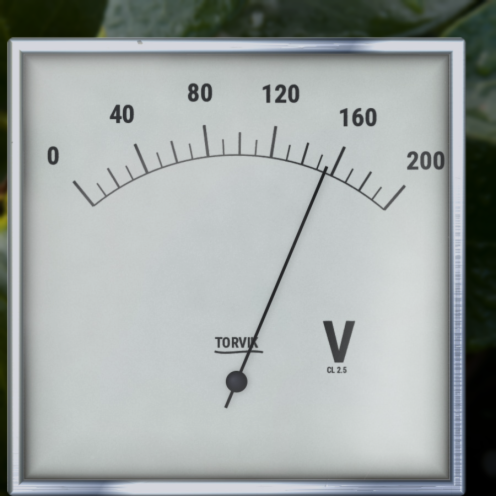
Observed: 155 V
